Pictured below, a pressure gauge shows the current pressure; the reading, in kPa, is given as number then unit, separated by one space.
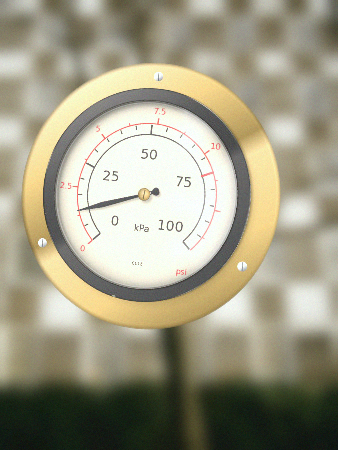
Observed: 10 kPa
